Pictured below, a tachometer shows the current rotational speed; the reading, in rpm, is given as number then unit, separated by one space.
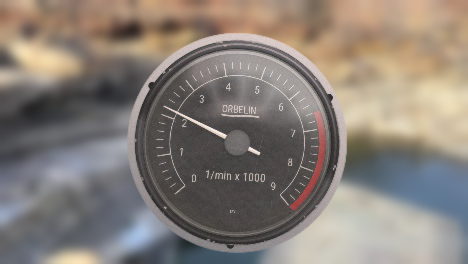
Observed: 2200 rpm
